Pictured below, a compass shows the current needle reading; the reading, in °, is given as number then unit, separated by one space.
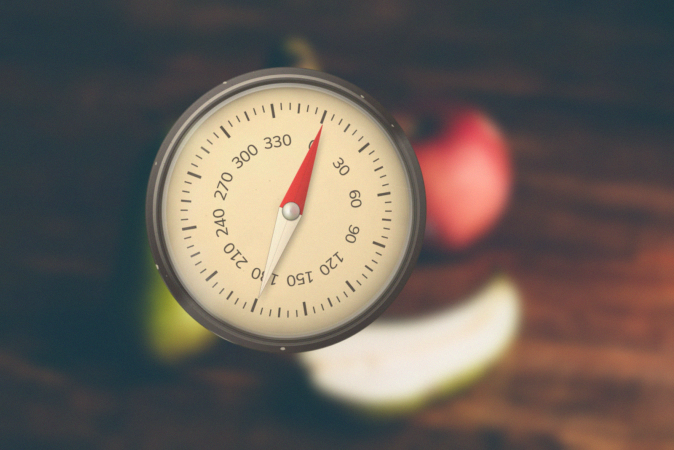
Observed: 0 °
